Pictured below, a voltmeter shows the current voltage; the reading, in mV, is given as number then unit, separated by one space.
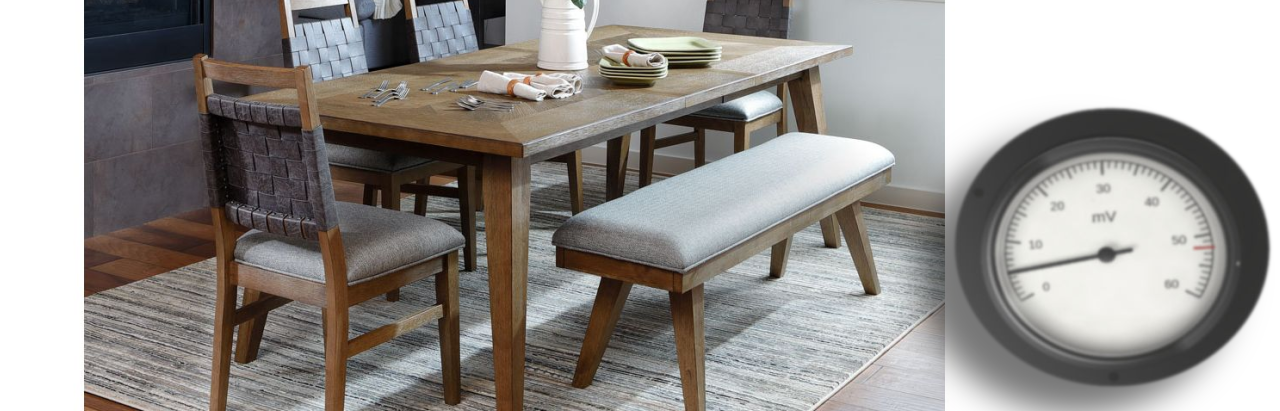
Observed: 5 mV
